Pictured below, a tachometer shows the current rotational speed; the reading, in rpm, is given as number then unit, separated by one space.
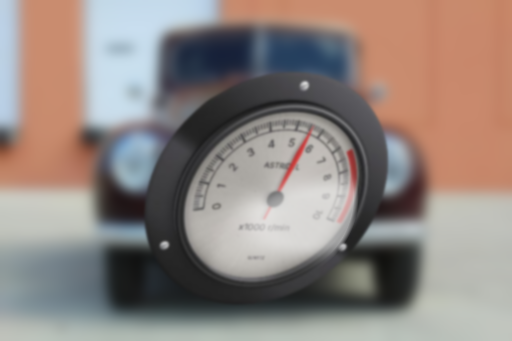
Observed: 5500 rpm
